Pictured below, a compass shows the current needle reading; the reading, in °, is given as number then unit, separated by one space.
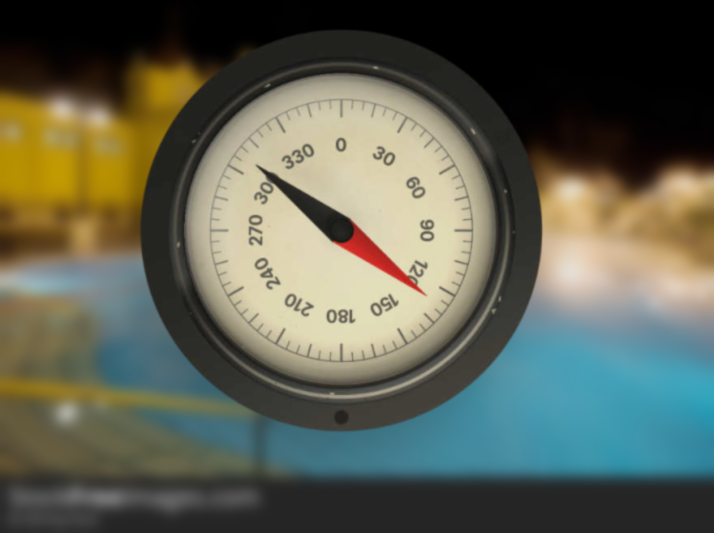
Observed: 127.5 °
